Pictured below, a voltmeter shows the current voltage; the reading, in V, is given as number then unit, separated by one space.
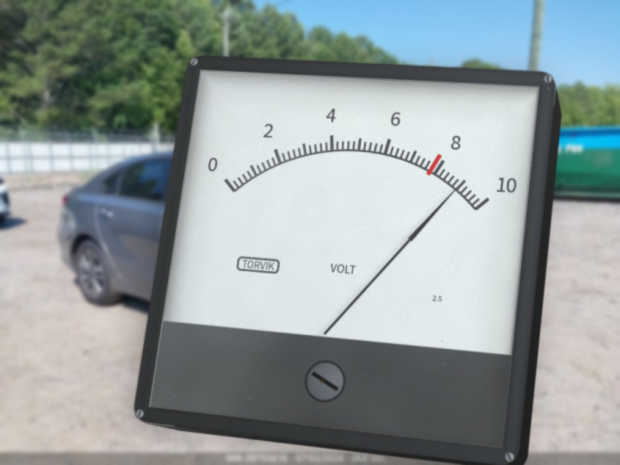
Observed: 9 V
